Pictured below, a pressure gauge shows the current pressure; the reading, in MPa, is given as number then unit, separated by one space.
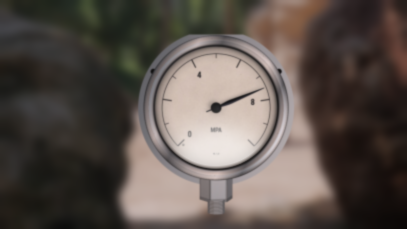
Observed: 7.5 MPa
